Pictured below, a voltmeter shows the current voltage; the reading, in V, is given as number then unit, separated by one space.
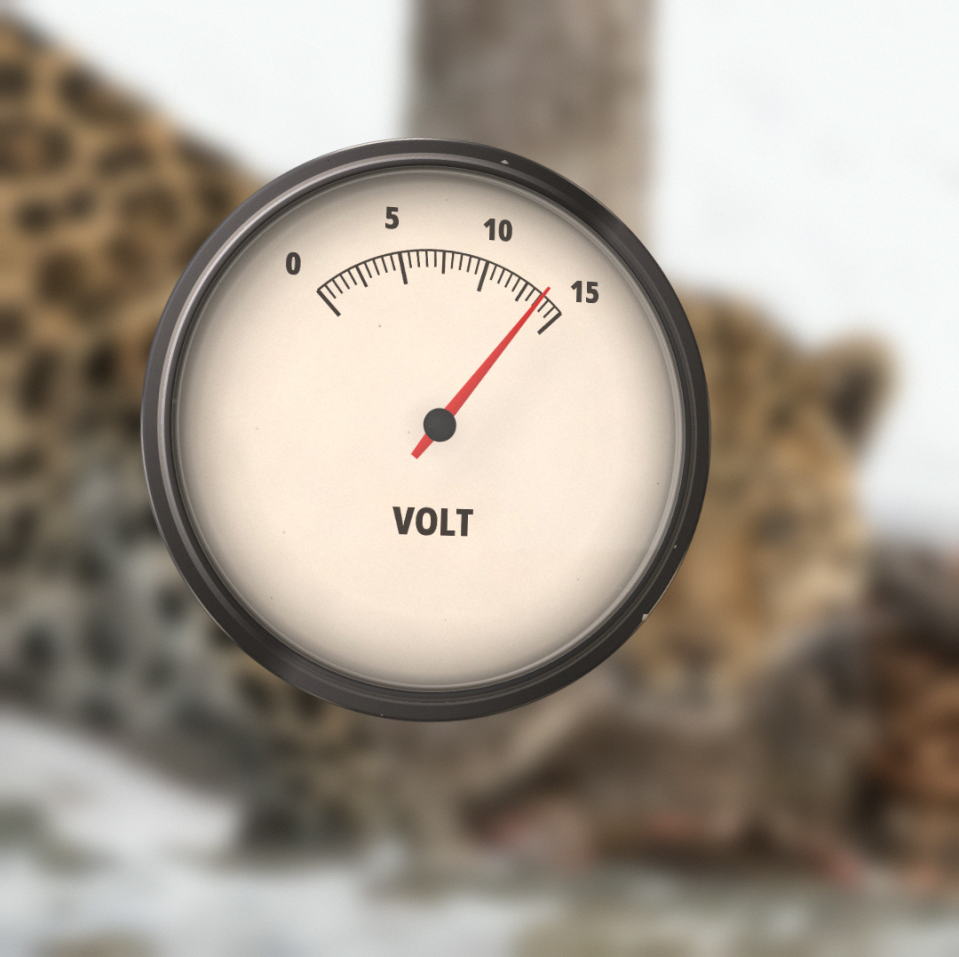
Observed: 13.5 V
